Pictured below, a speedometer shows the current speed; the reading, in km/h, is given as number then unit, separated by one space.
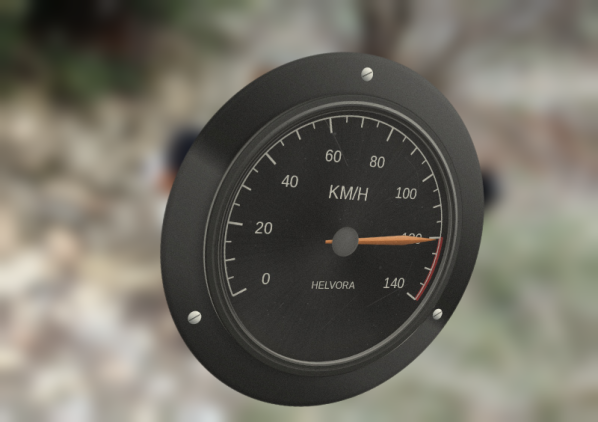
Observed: 120 km/h
